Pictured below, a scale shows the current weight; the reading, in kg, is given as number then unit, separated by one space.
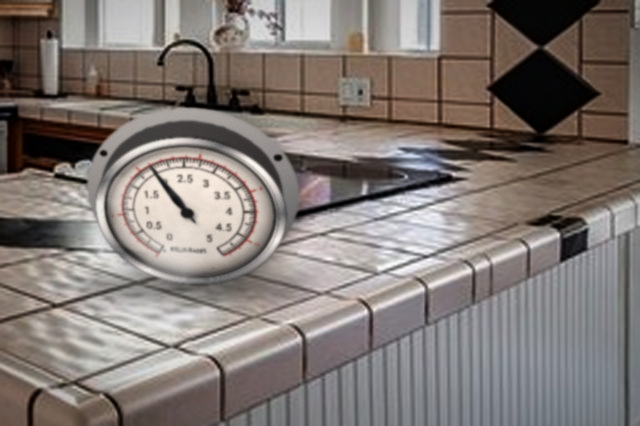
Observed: 2 kg
